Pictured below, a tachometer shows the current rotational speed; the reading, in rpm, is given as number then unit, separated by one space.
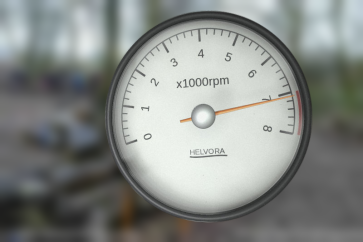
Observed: 7100 rpm
